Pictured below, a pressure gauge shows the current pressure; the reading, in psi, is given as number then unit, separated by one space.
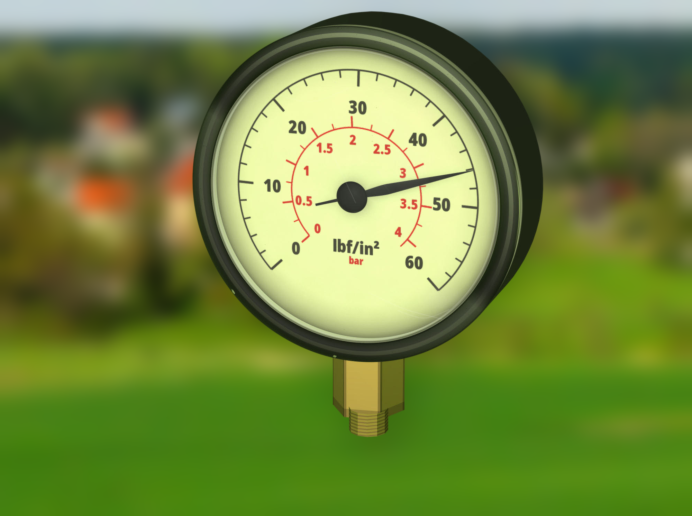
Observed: 46 psi
